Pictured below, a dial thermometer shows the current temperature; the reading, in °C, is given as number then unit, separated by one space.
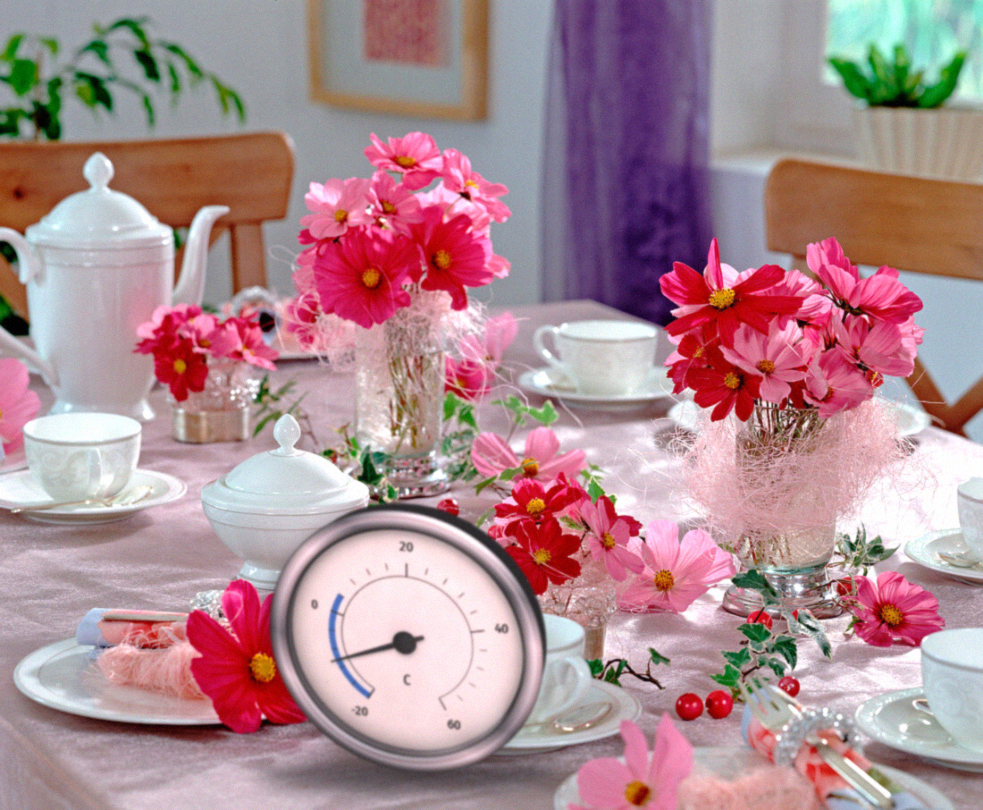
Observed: -10 °C
